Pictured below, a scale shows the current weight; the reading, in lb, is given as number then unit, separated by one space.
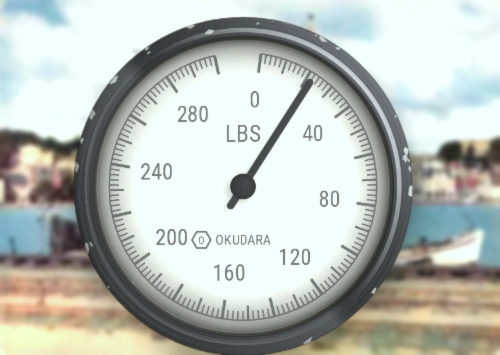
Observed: 22 lb
